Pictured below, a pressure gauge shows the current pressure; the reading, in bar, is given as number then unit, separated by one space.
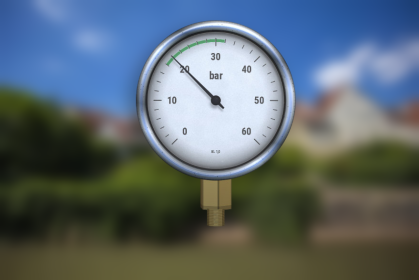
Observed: 20 bar
